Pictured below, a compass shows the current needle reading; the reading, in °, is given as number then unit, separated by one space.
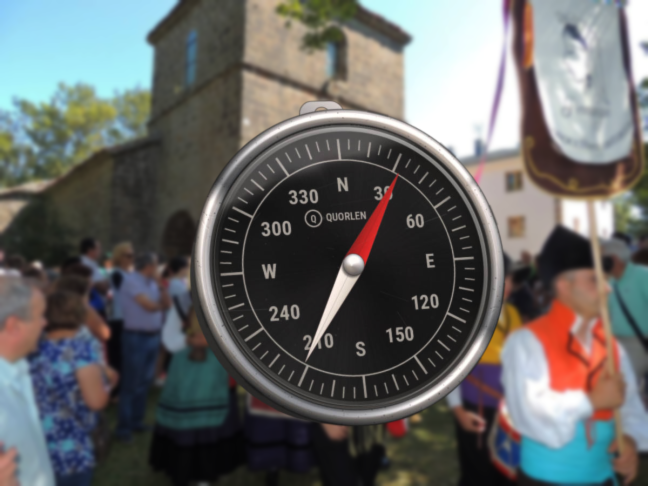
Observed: 32.5 °
